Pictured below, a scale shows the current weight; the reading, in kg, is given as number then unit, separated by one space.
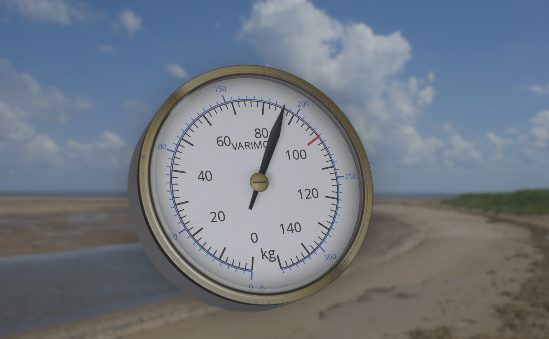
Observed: 86 kg
